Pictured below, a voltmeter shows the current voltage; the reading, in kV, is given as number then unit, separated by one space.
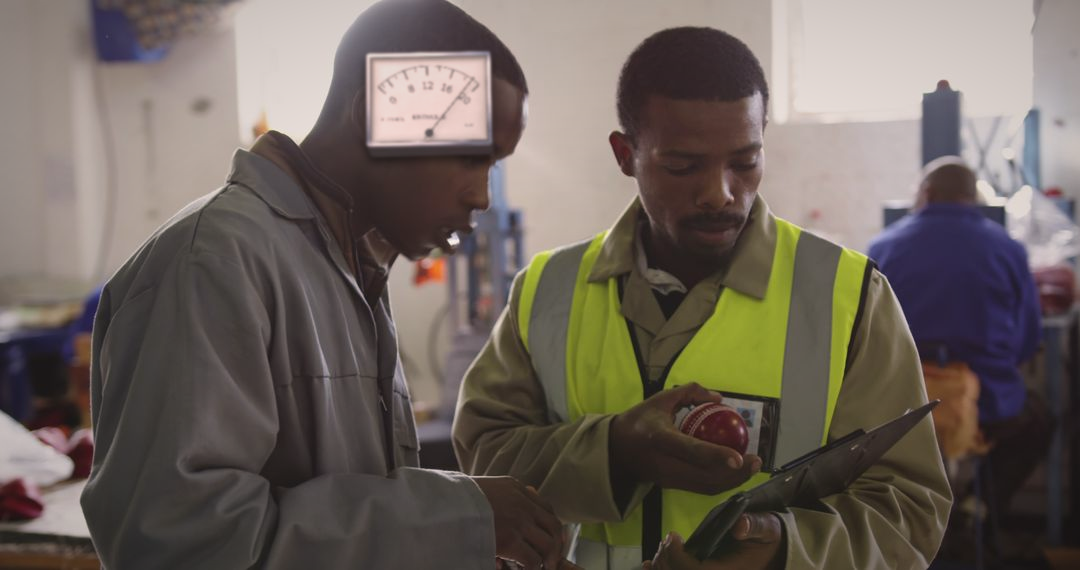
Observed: 19 kV
